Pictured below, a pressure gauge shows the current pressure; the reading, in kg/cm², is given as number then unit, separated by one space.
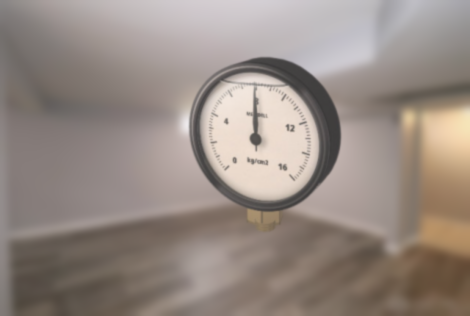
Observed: 8 kg/cm²
